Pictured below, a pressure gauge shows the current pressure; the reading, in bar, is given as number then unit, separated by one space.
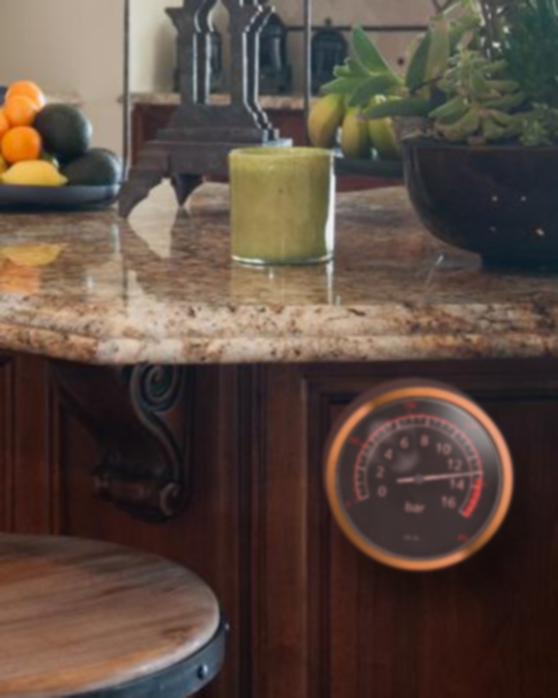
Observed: 13 bar
